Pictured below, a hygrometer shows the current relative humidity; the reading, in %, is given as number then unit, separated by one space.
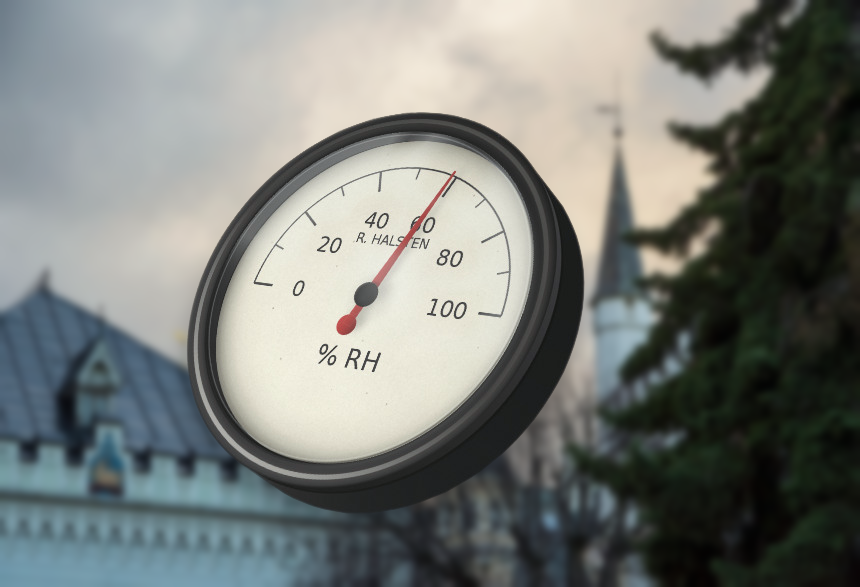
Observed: 60 %
